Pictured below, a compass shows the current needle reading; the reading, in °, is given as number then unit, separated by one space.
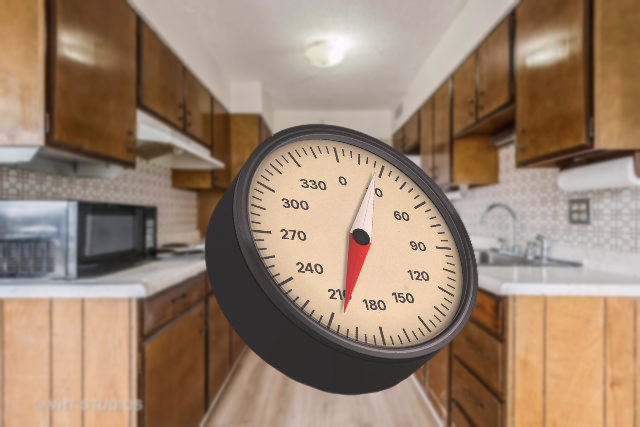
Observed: 205 °
